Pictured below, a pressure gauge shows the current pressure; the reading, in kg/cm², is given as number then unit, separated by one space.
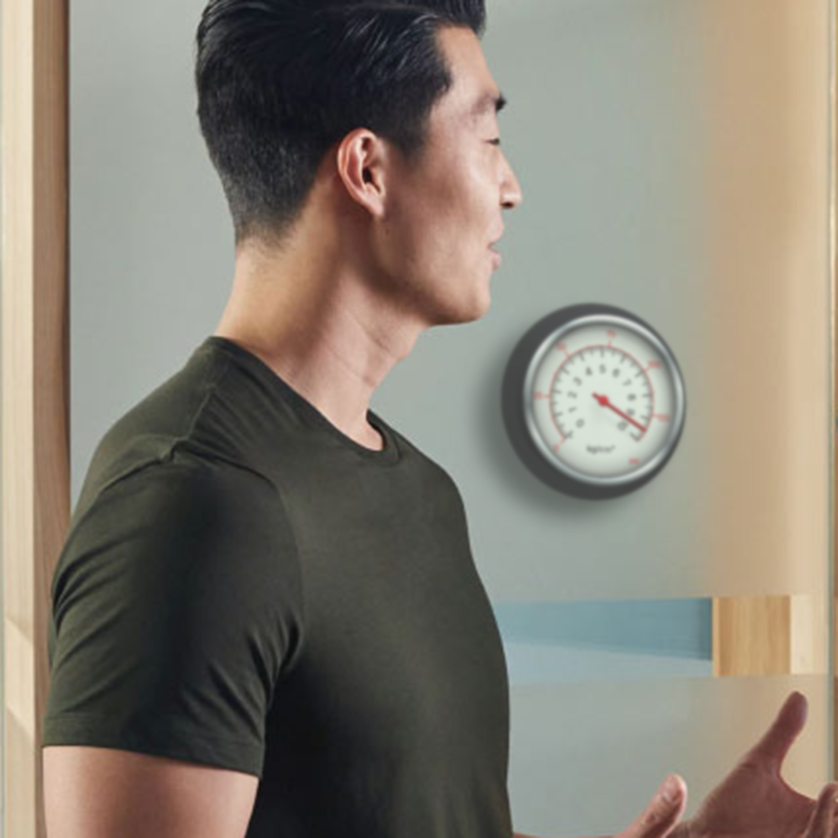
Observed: 9.5 kg/cm²
